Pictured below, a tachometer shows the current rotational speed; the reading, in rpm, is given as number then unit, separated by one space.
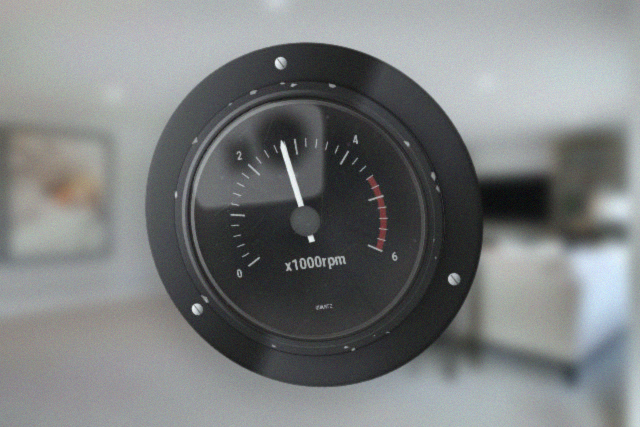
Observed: 2800 rpm
